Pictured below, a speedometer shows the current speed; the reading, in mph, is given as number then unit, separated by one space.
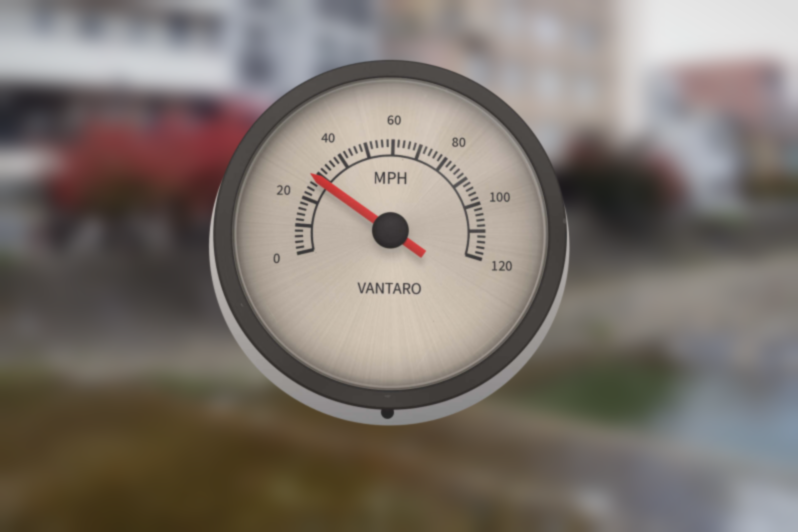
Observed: 28 mph
